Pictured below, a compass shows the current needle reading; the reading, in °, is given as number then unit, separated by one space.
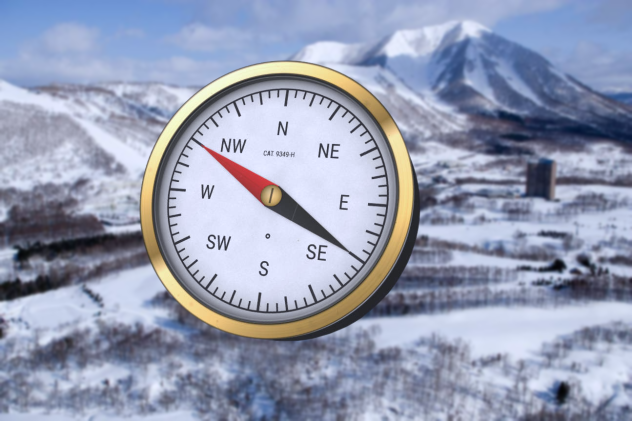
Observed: 300 °
